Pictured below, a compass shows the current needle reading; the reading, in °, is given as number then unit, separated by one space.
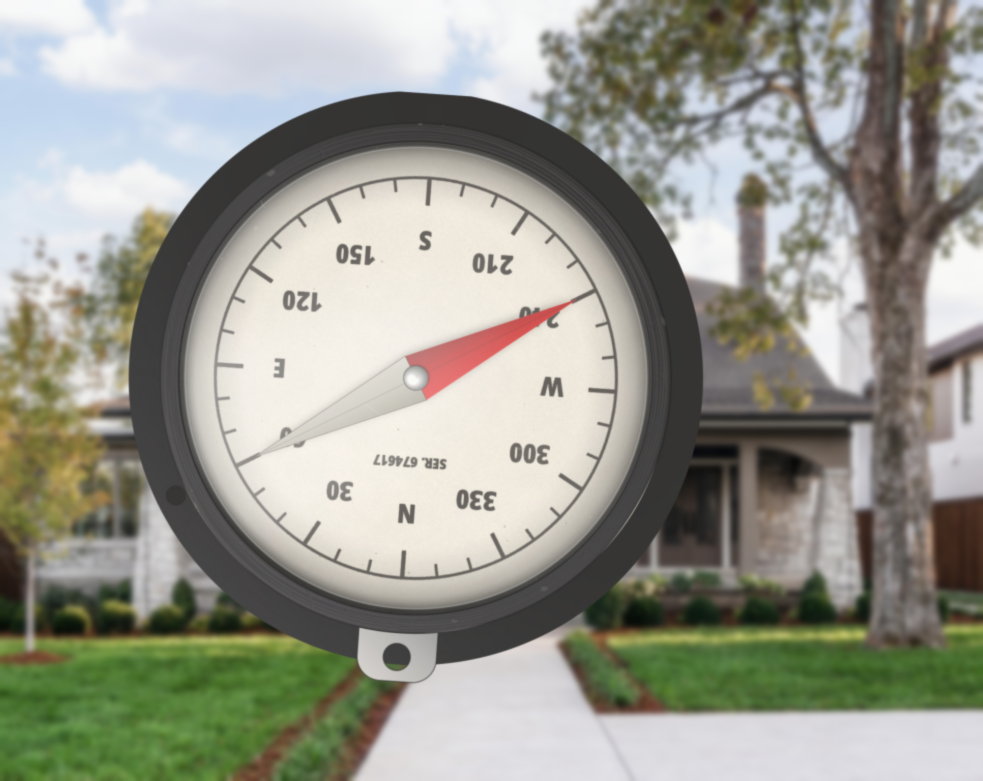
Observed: 240 °
